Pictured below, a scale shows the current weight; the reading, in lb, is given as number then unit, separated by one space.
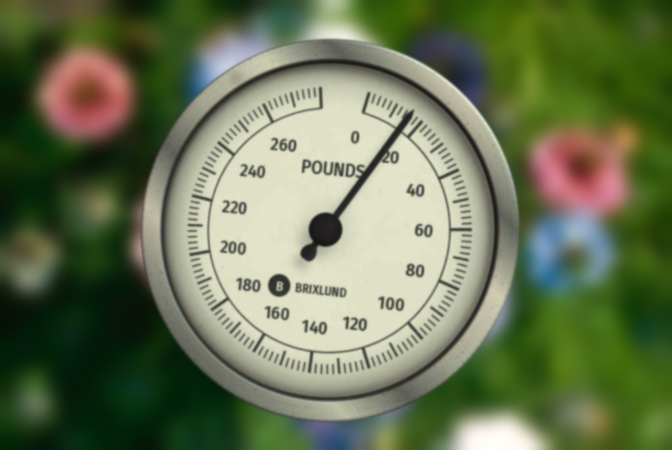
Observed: 16 lb
